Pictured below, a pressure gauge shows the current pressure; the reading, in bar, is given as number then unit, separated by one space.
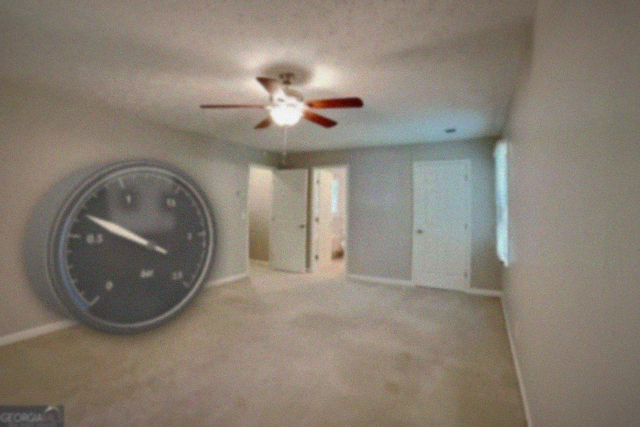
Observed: 0.65 bar
